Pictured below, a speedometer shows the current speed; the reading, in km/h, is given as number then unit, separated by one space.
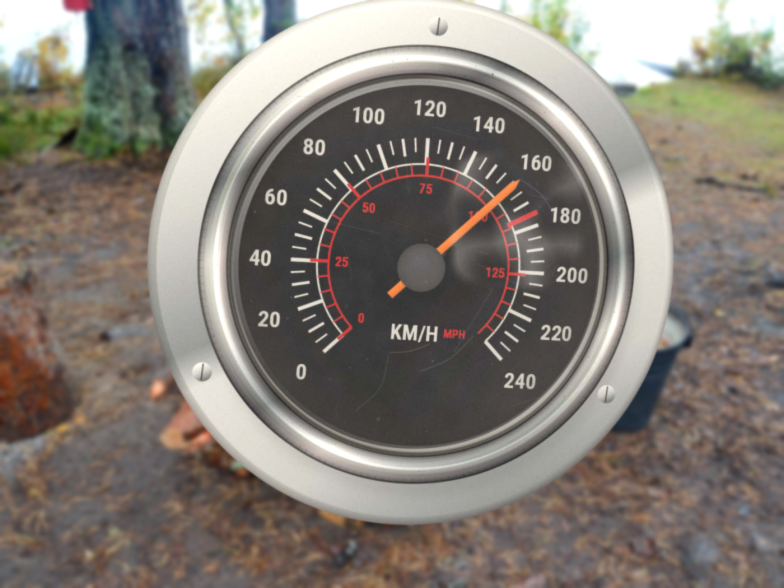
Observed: 160 km/h
